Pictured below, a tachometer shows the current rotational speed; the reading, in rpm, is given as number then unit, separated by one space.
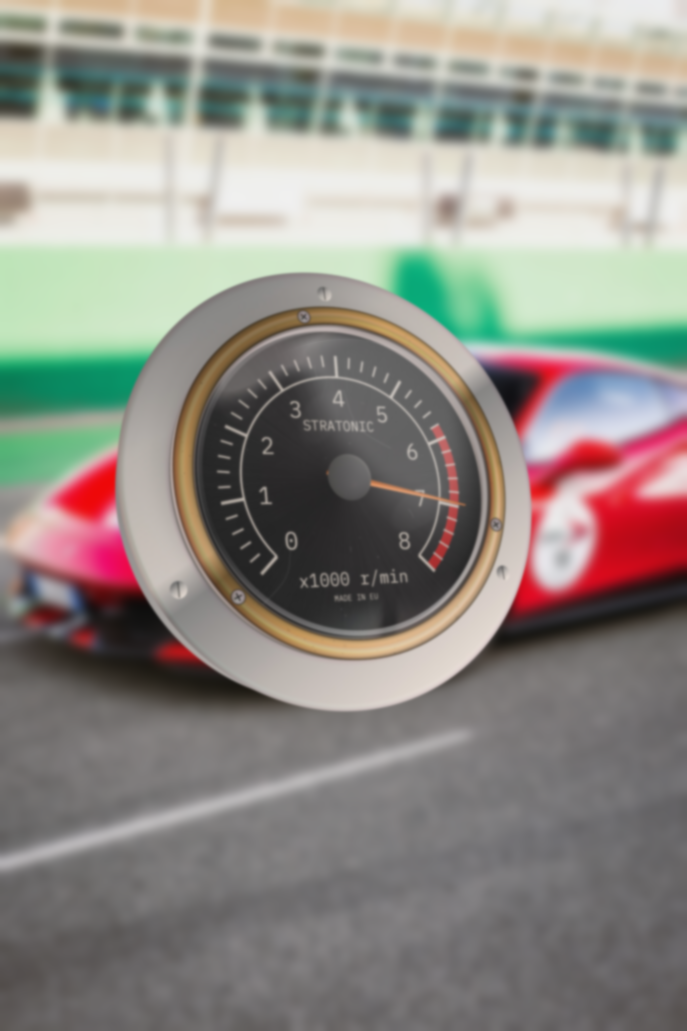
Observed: 7000 rpm
